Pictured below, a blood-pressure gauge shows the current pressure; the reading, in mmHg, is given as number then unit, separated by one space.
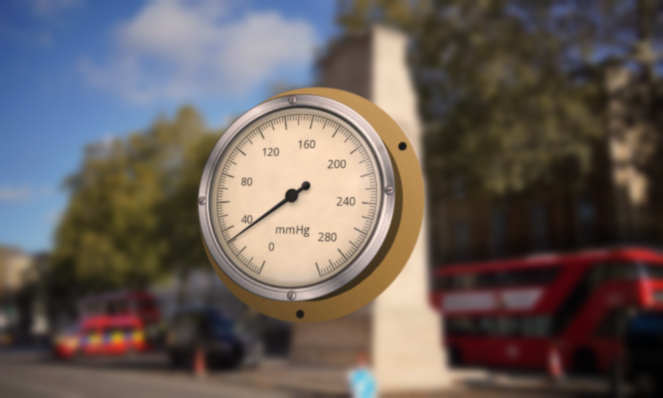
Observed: 30 mmHg
